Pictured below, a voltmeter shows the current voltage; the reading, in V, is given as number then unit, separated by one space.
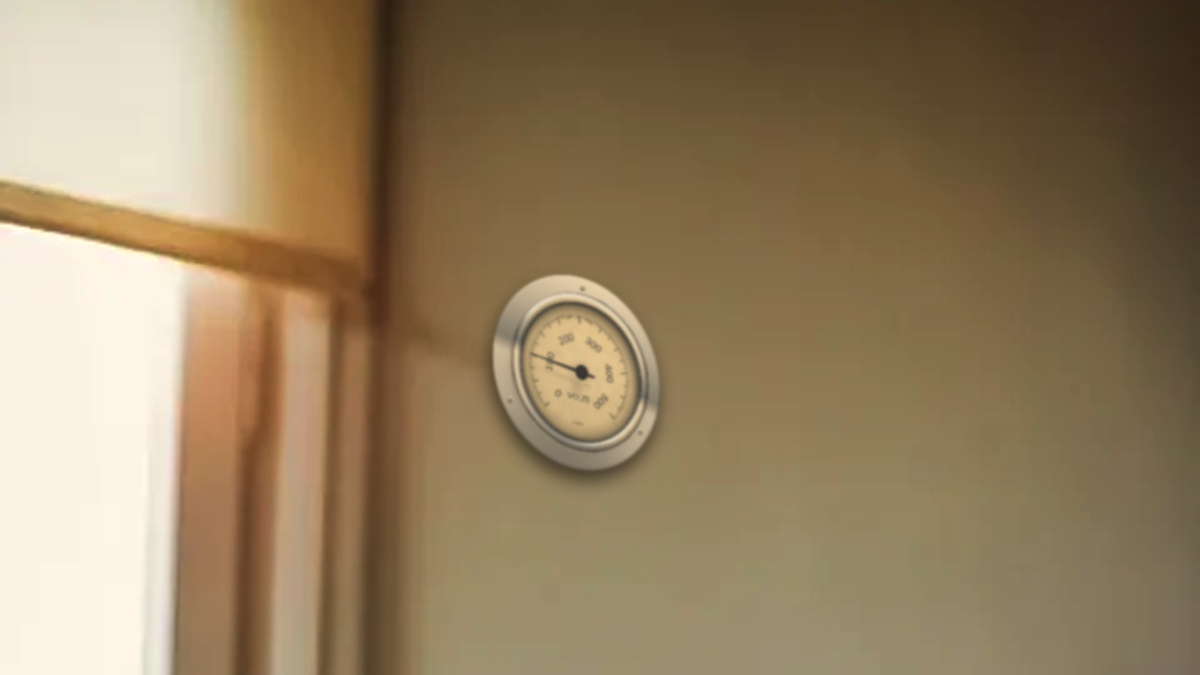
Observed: 100 V
